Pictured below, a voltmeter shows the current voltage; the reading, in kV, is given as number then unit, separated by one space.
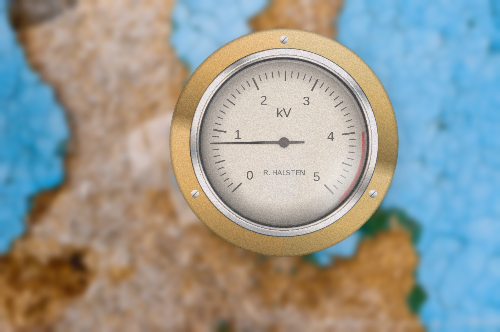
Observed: 0.8 kV
